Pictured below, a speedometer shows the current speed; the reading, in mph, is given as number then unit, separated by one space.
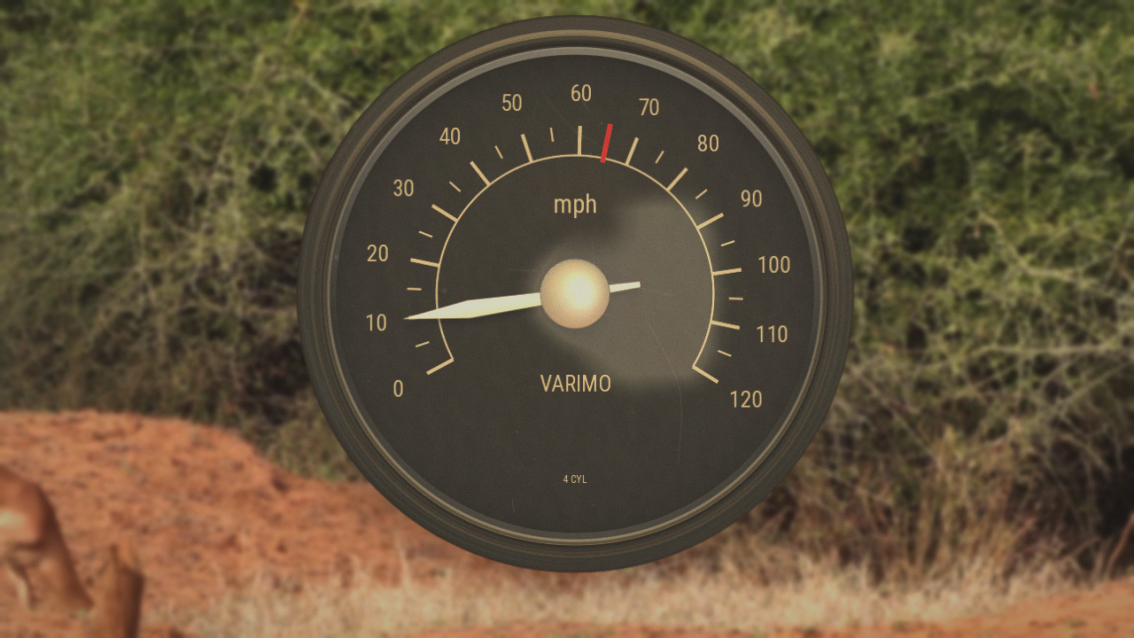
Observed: 10 mph
